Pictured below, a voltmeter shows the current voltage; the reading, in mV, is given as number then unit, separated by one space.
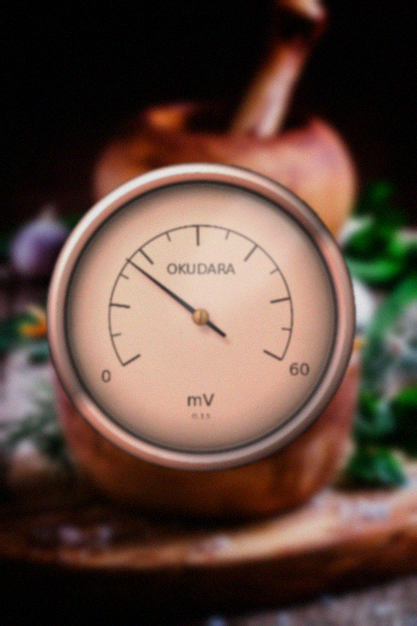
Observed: 17.5 mV
